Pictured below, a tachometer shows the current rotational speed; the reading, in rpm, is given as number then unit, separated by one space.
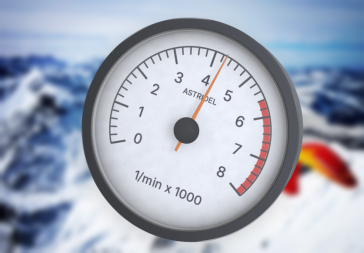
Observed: 4300 rpm
